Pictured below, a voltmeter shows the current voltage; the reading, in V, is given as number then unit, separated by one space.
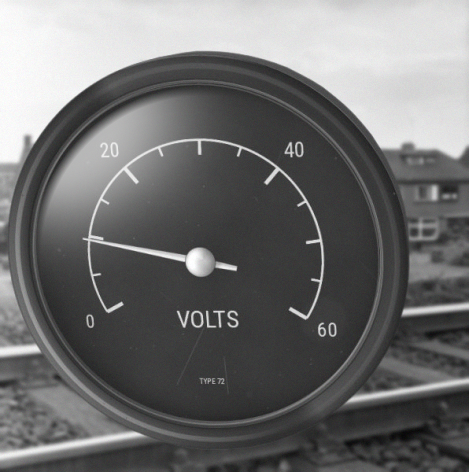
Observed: 10 V
